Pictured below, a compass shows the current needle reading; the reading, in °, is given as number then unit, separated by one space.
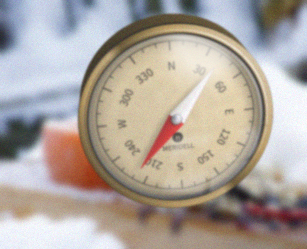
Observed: 220 °
